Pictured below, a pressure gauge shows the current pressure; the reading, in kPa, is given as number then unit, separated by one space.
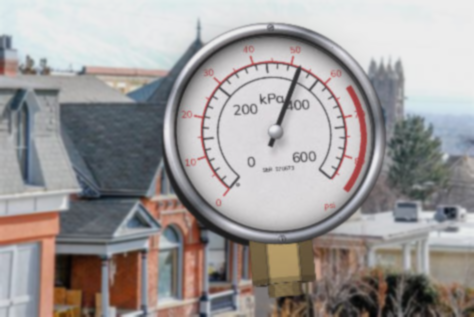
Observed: 360 kPa
